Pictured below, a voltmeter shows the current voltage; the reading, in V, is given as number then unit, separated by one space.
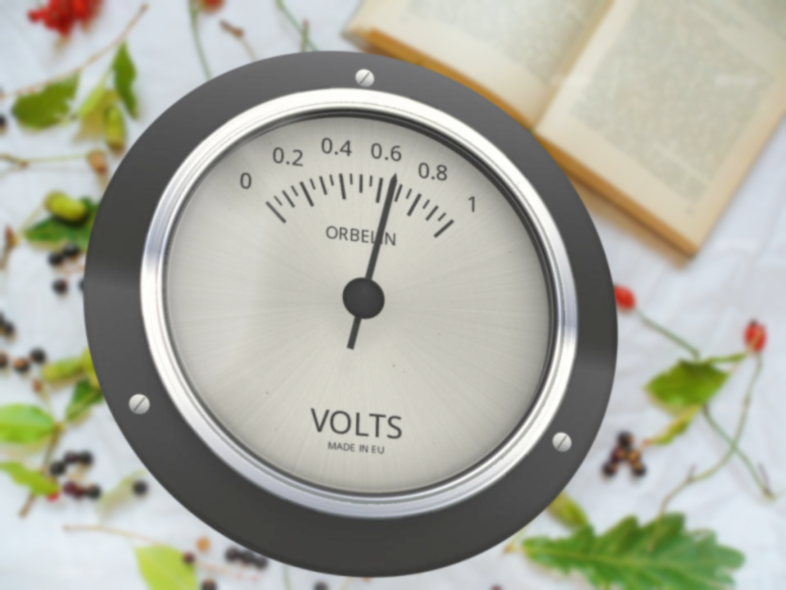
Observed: 0.65 V
